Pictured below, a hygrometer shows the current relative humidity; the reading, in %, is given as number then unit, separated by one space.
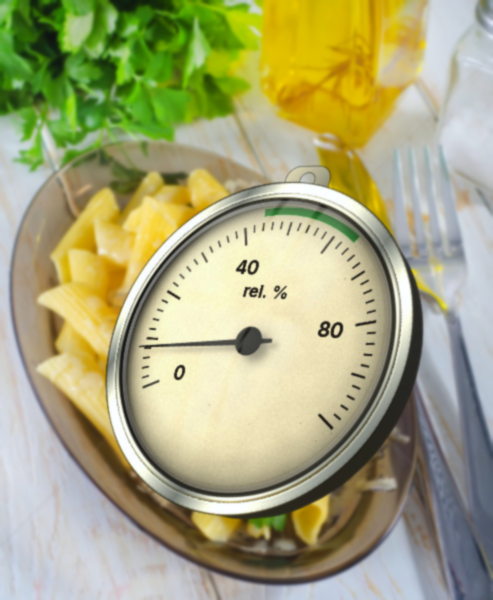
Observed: 8 %
